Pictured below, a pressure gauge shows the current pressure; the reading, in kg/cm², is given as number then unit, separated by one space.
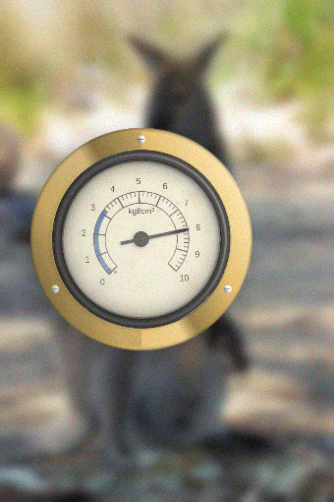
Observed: 8 kg/cm²
